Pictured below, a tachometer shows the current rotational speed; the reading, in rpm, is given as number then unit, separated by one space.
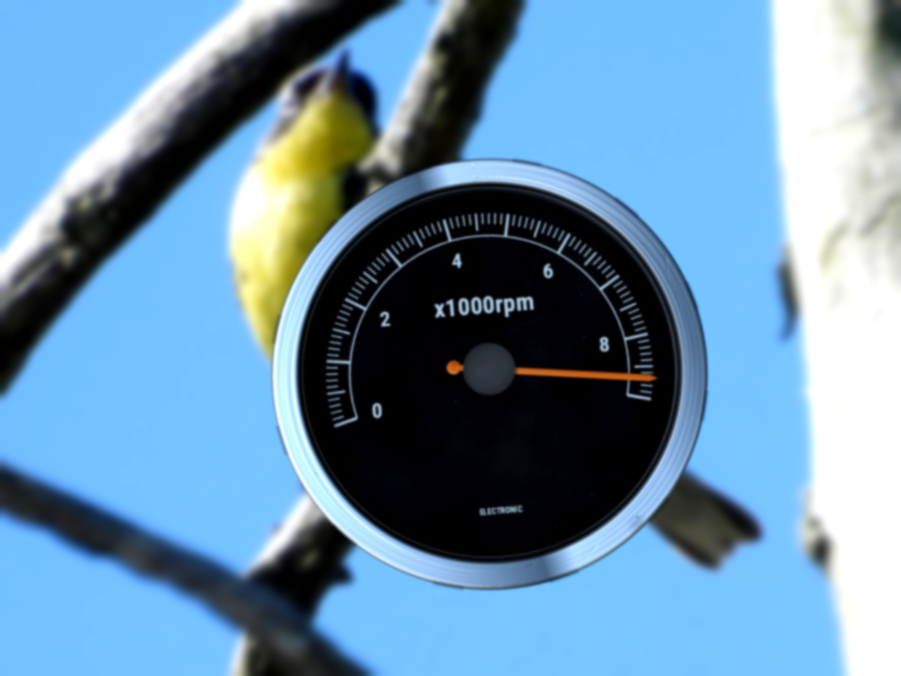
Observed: 8700 rpm
